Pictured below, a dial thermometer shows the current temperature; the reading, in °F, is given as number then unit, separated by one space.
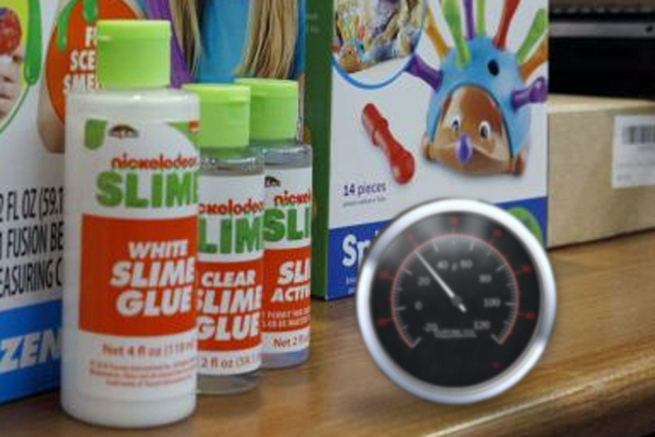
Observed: 30 °F
